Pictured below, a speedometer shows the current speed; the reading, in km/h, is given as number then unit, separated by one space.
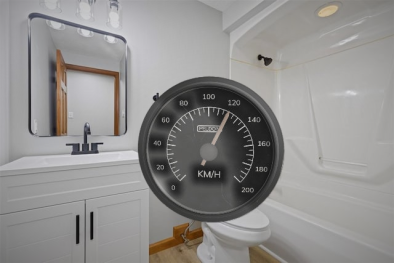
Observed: 120 km/h
